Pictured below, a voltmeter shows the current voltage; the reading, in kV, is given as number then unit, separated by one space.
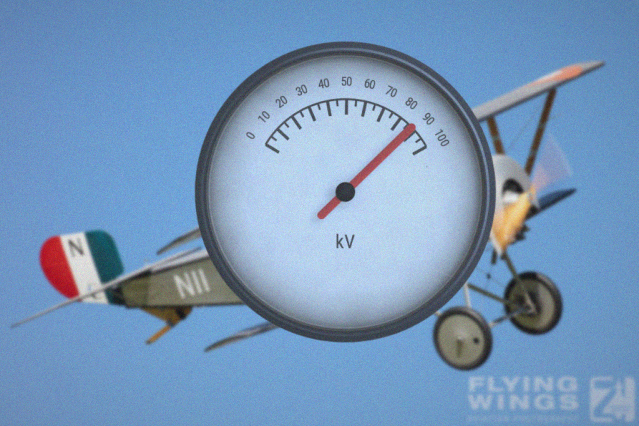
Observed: 87.5 kV
